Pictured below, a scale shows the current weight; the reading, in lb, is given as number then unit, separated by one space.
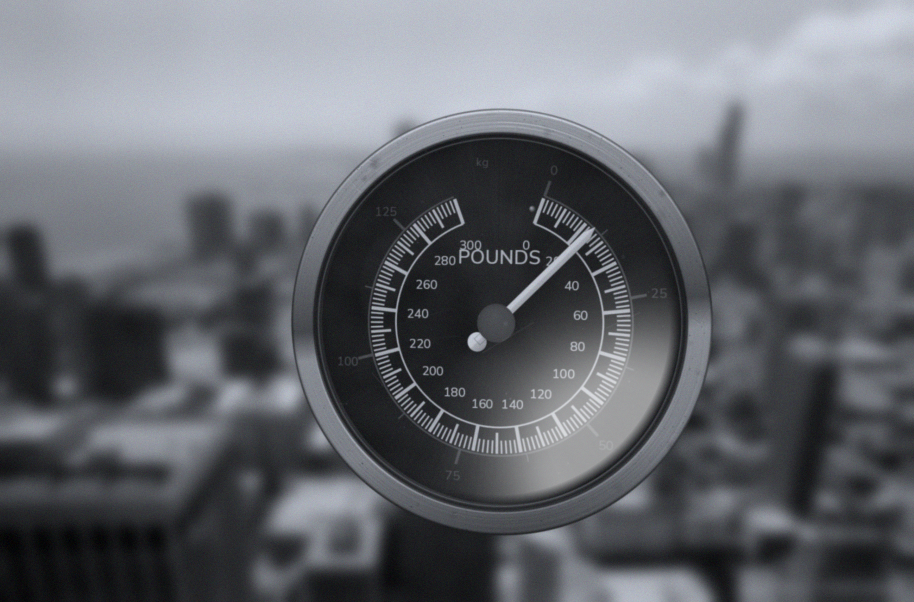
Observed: 24 lb
